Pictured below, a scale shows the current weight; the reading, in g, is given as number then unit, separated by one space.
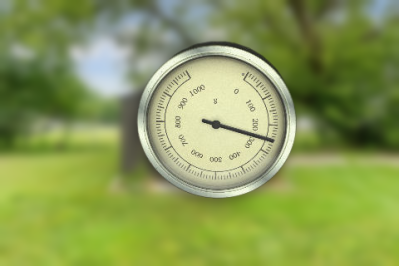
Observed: 250 g
